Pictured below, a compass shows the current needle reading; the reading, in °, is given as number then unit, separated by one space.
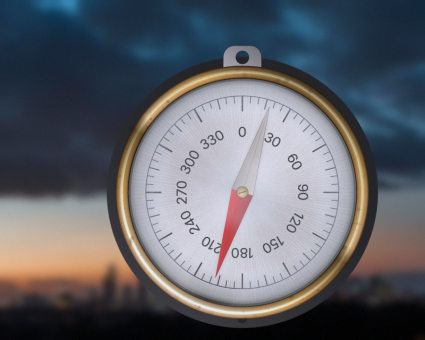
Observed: 197.5 °
